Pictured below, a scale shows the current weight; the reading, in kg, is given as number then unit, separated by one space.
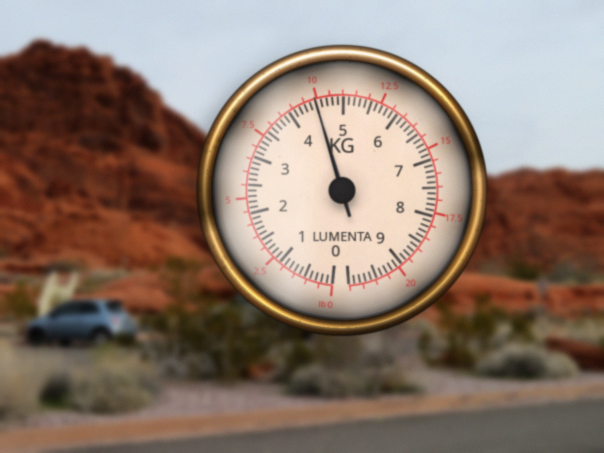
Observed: 4.5 kg
